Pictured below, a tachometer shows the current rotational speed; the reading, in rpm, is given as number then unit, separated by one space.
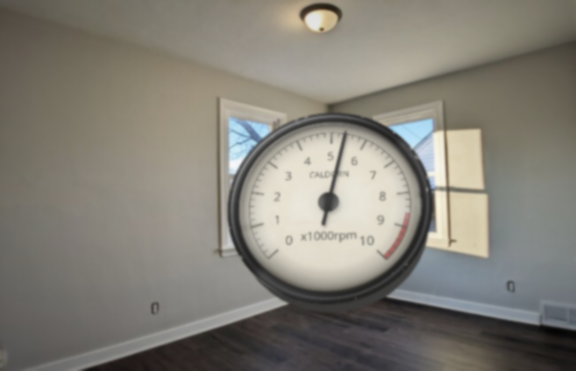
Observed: 5400 rpm
